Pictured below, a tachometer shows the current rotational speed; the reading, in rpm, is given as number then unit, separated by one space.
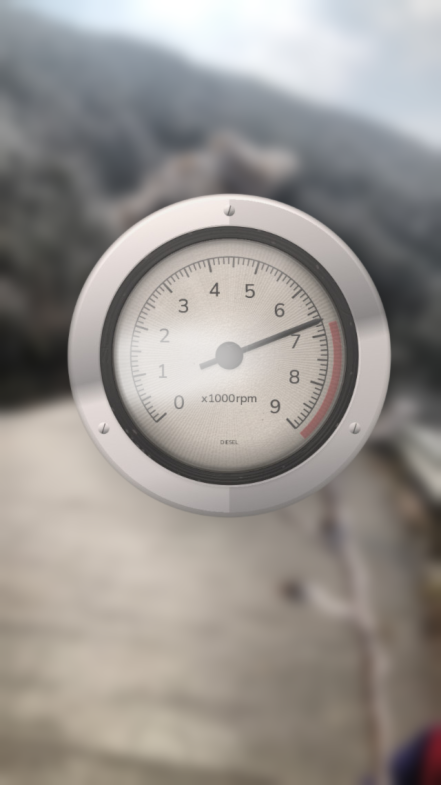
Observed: 6700 rpm
